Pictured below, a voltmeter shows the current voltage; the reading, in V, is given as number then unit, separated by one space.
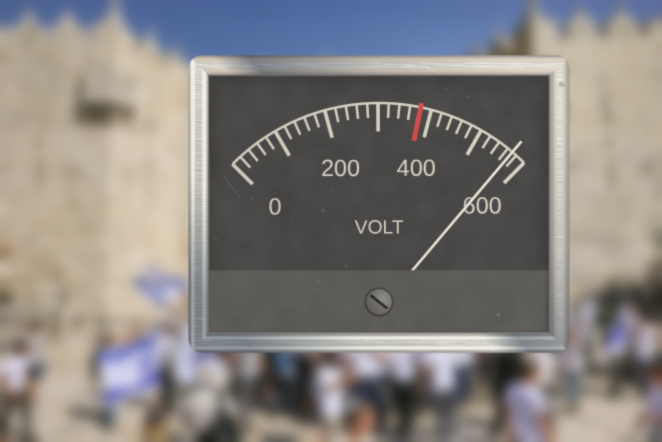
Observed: 570 V
